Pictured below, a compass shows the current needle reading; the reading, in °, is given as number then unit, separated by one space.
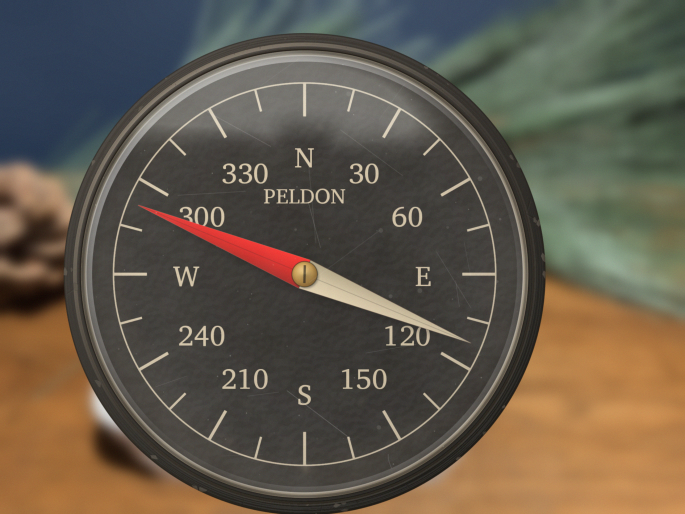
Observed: 292.5 °
